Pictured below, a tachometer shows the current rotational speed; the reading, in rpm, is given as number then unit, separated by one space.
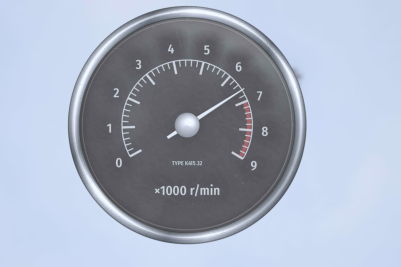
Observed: 6600 rpm
